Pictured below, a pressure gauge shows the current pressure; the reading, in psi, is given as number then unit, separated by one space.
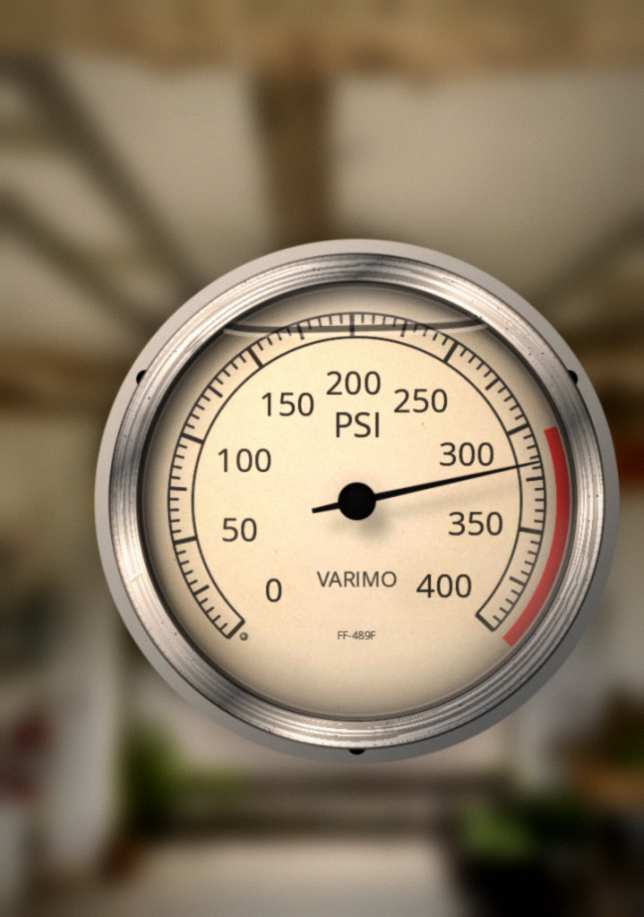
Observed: 317.5 psi
